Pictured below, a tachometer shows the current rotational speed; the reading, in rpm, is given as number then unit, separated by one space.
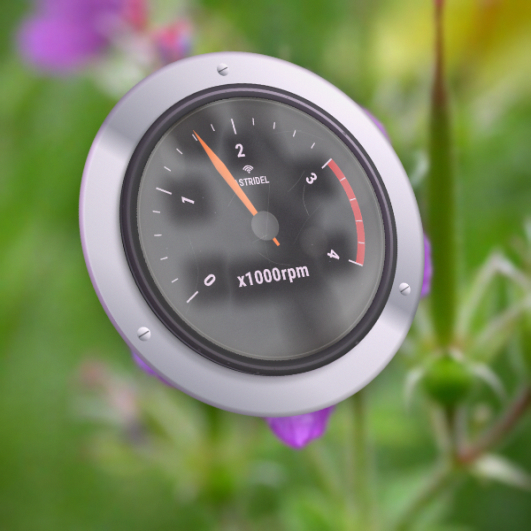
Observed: 1600 rpm
